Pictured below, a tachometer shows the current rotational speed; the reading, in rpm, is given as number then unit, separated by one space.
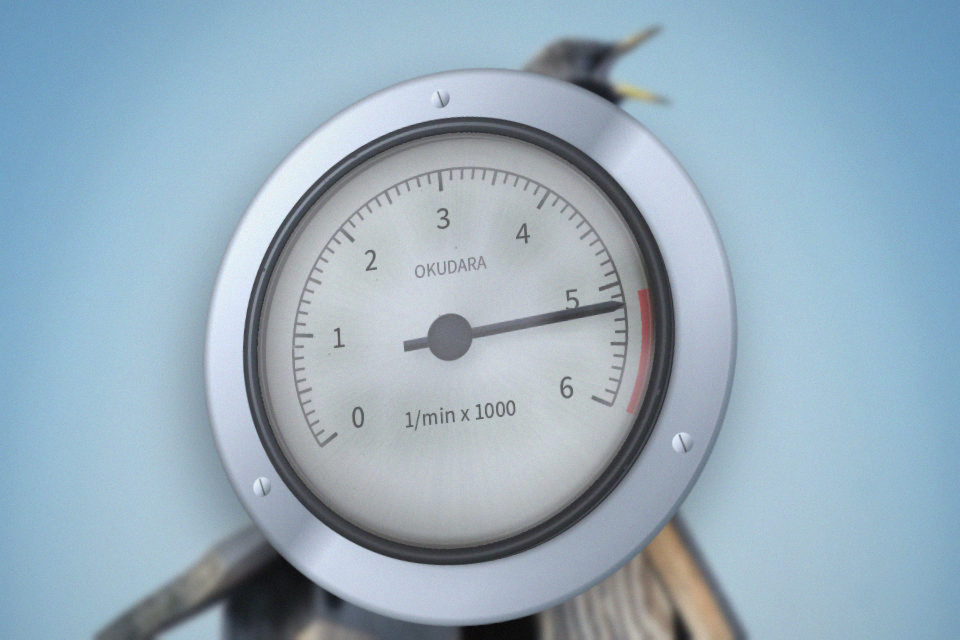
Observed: 5200 rpm
